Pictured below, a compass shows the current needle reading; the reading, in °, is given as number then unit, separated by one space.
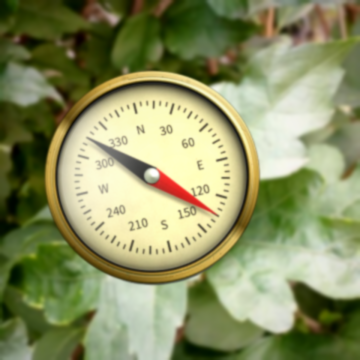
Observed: 135 °
